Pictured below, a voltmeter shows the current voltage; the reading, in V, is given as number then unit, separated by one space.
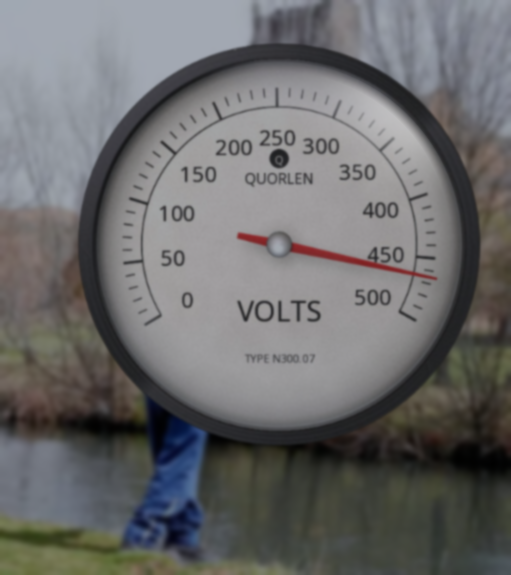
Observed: 465 V
